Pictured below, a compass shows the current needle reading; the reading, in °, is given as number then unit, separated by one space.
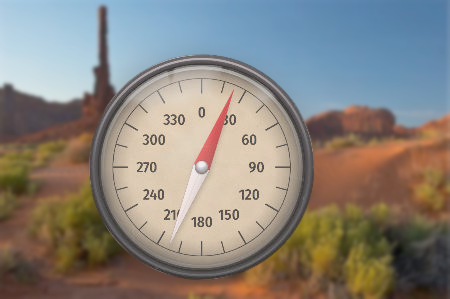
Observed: 22.5 °
